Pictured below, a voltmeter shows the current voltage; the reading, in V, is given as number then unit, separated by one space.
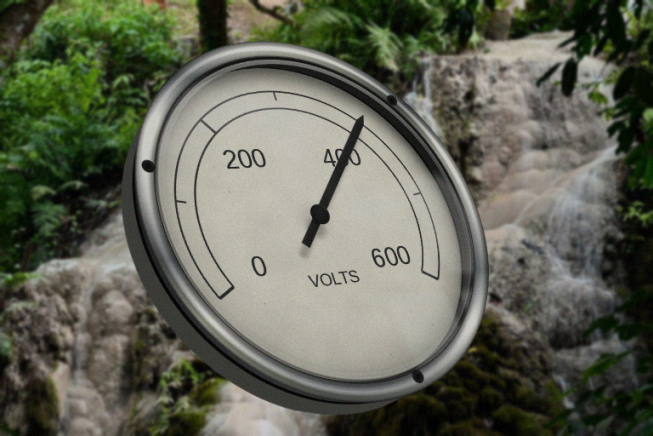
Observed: 400 V
